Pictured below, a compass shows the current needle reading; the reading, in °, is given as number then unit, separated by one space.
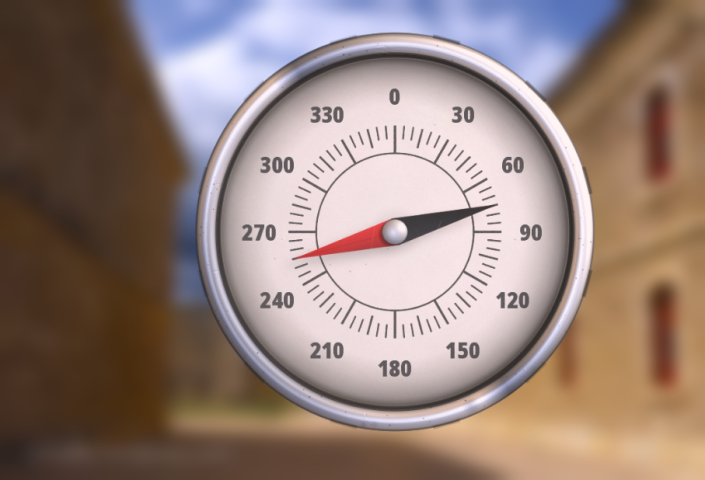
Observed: 255 °
